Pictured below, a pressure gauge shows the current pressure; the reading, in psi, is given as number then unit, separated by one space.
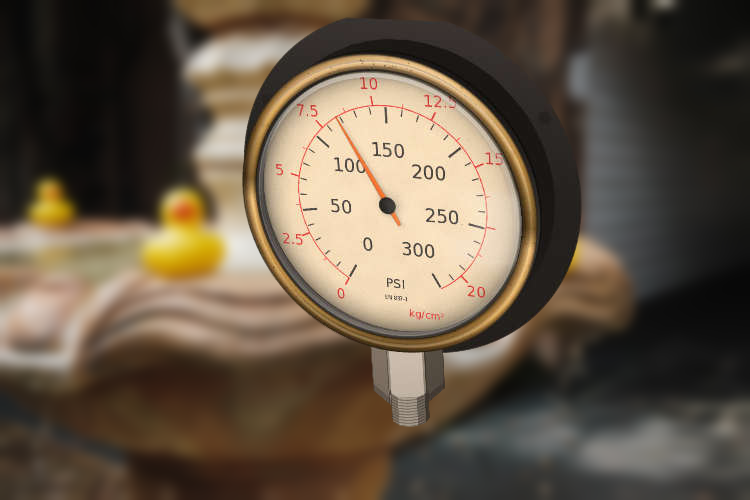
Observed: 120 psi
